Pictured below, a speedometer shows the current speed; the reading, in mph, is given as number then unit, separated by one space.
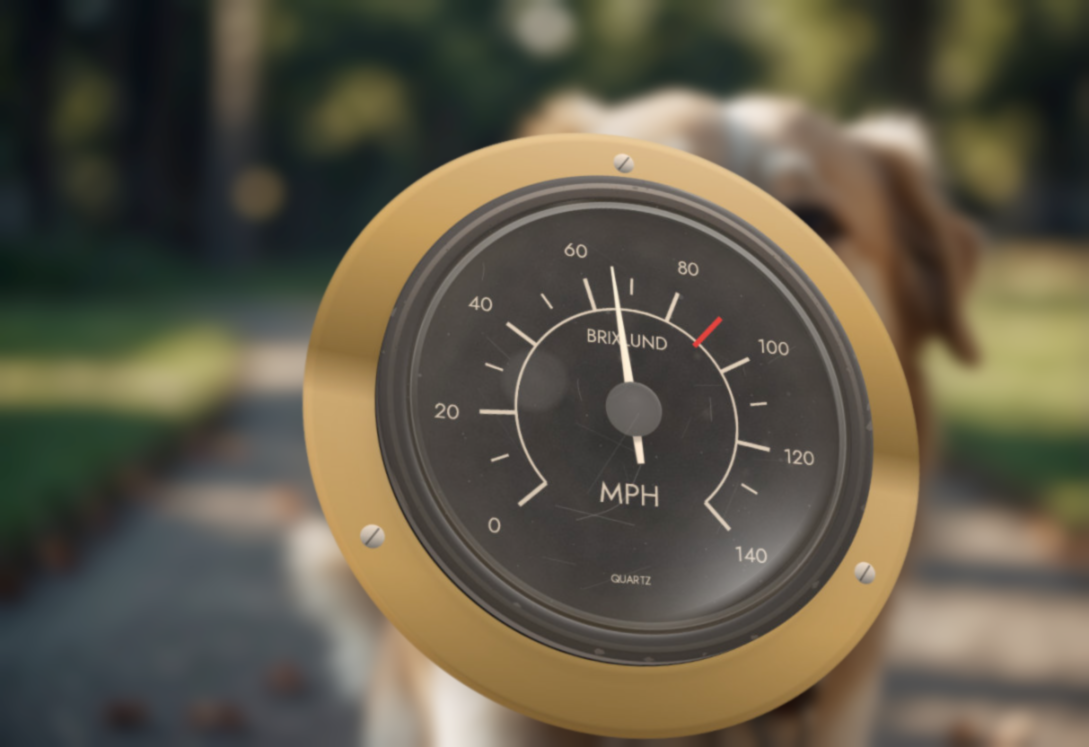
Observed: 65 mph
